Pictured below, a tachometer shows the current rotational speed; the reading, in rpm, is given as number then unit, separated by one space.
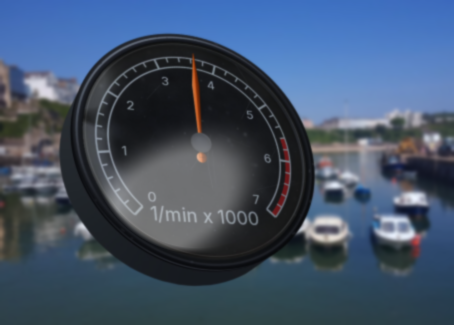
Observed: 3600 rpm
